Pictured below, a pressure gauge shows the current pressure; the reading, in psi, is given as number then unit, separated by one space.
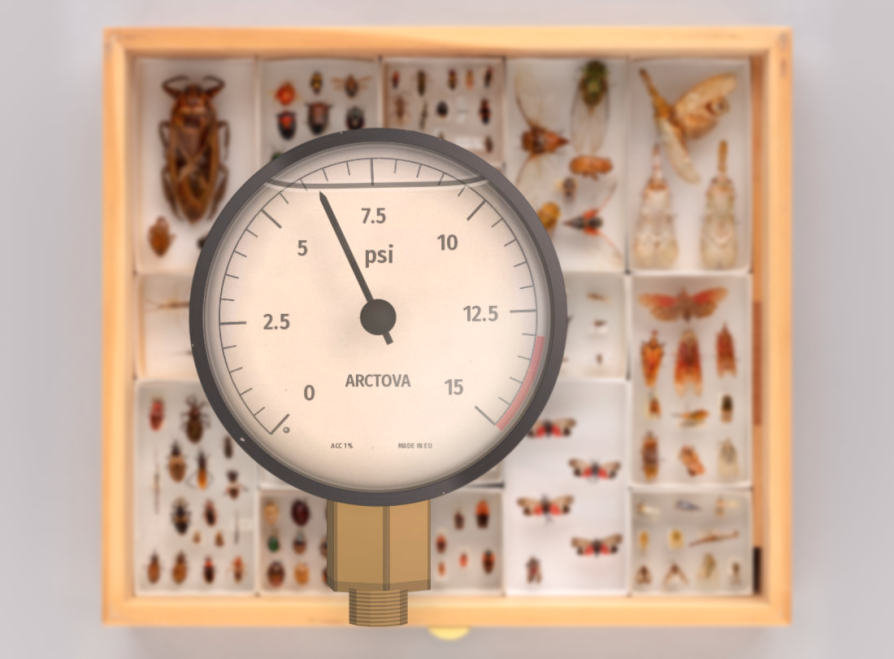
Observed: 6.25 psi
